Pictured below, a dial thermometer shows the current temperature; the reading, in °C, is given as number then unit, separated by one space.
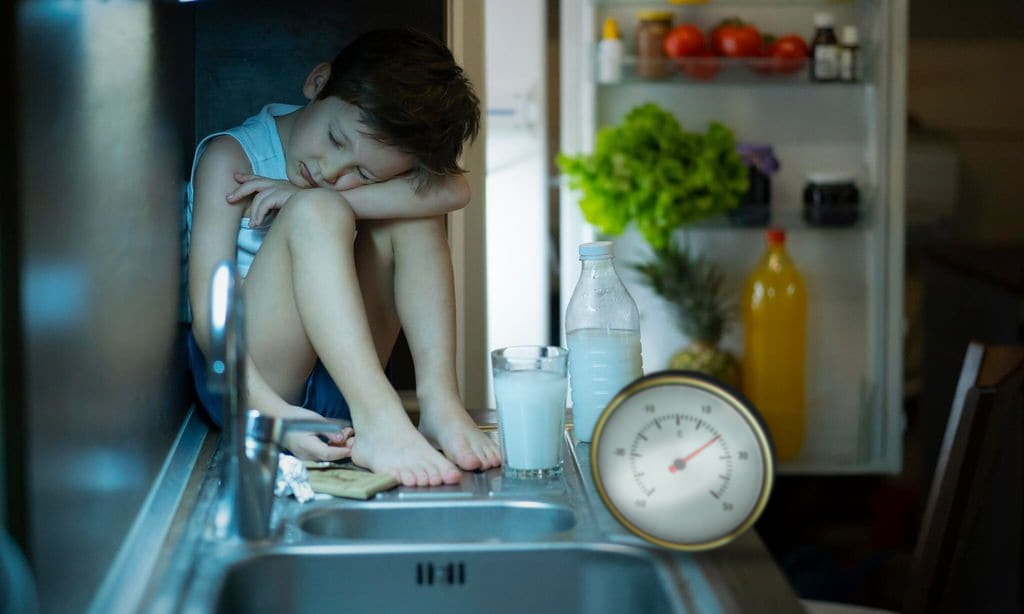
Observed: 20 °C
